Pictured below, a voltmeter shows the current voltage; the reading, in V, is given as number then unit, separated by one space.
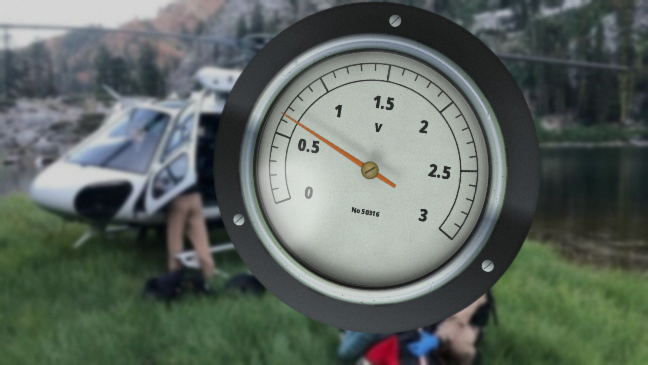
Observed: 0.65 V
